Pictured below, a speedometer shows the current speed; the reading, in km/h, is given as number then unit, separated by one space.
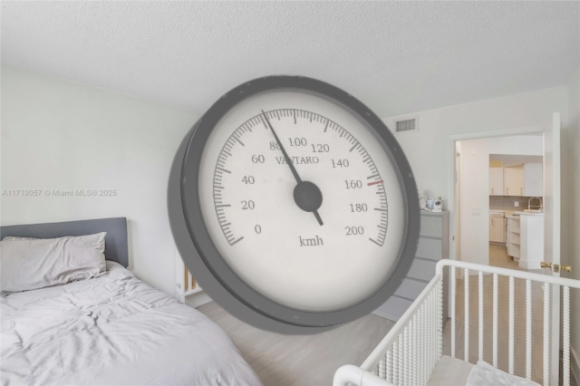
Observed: 80 km/h
